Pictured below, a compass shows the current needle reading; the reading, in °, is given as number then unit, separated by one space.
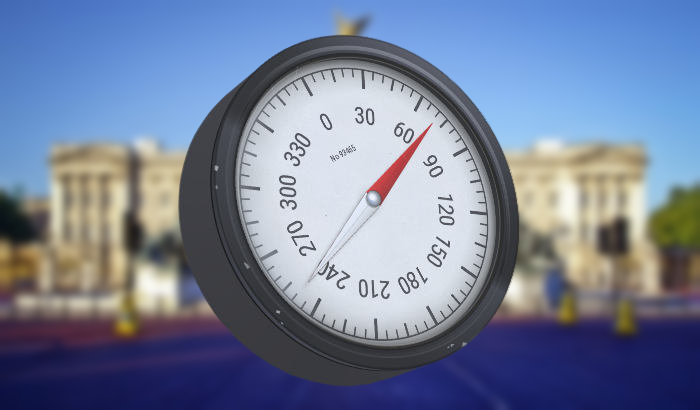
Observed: 70 °
